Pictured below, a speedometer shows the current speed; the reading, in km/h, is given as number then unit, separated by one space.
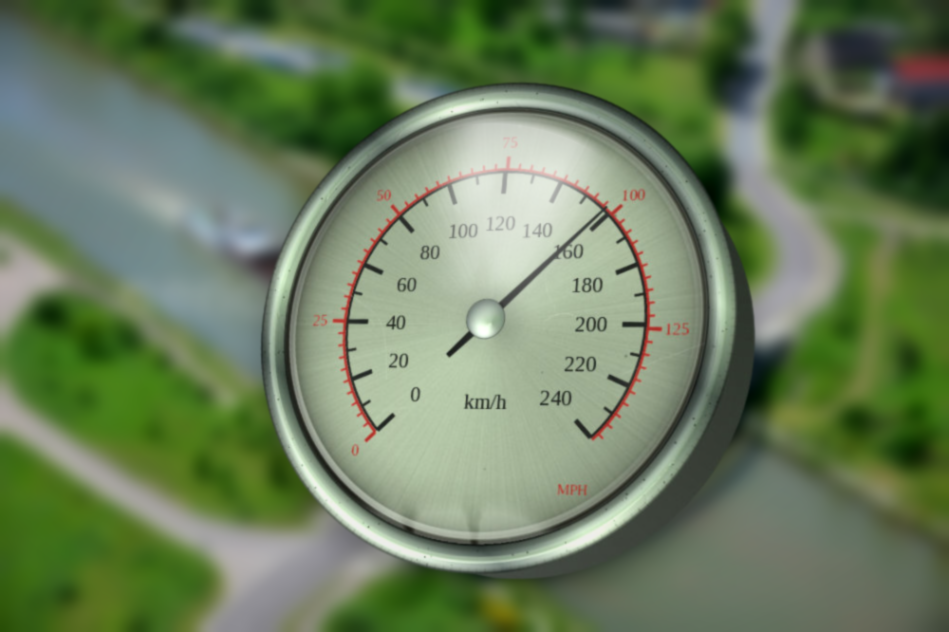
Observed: 160 km/h
